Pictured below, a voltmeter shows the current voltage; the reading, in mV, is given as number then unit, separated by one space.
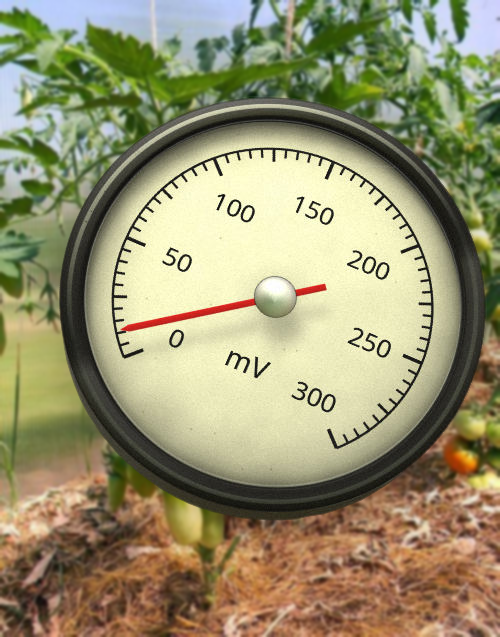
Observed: 10 mV
